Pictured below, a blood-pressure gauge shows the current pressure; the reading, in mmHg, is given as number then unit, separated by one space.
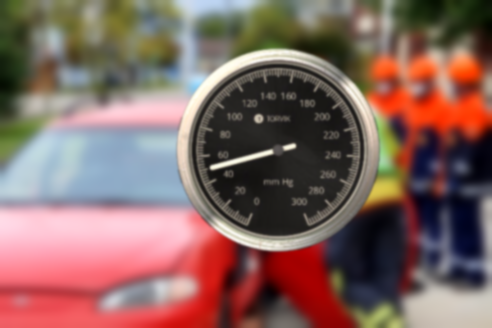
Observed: 50 mmHg
